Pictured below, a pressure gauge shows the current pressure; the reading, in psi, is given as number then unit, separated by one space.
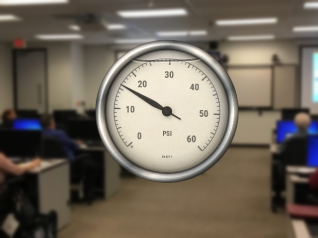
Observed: 16 psi
